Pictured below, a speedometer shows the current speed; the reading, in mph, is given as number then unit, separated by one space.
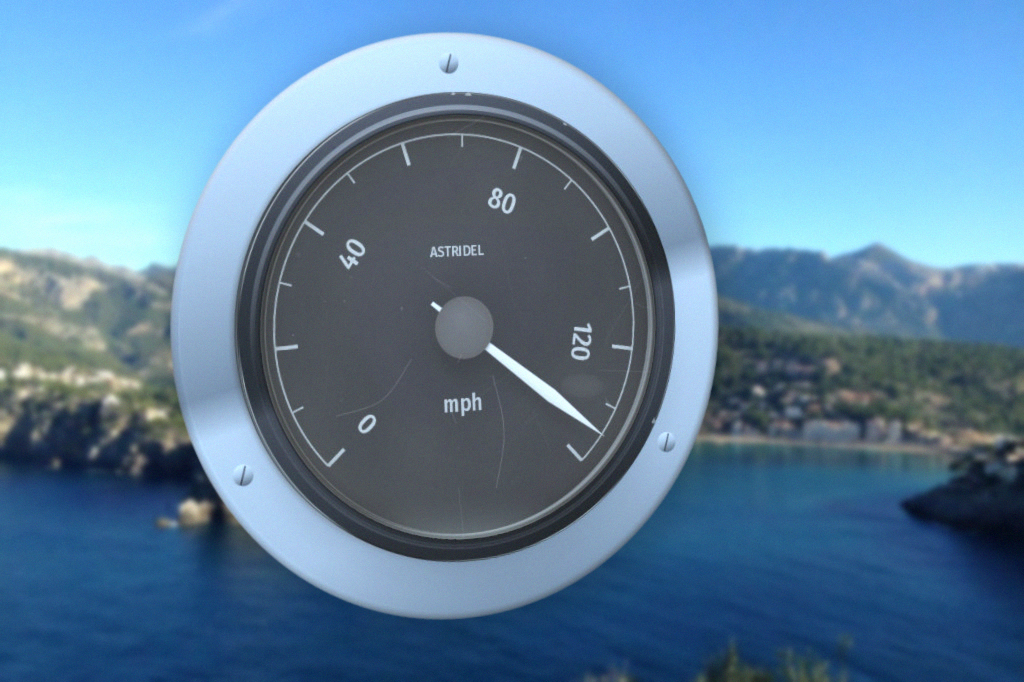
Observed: 135 mph
